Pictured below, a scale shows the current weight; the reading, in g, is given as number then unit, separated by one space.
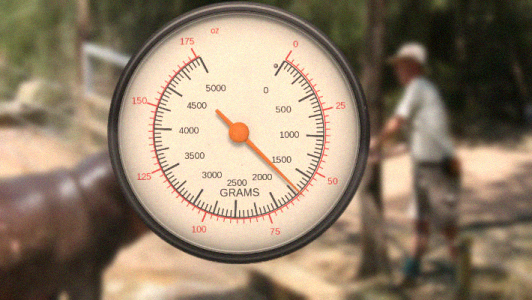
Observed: 1700 g
